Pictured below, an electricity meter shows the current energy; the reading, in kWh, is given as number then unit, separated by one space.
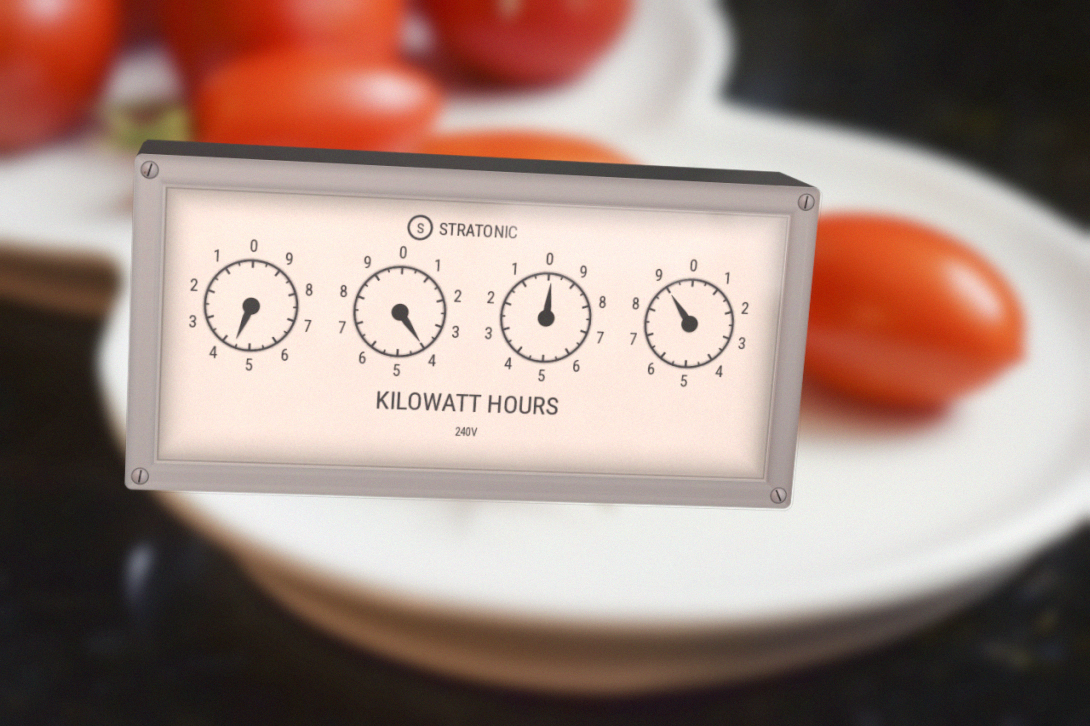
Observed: 4399 kWh
